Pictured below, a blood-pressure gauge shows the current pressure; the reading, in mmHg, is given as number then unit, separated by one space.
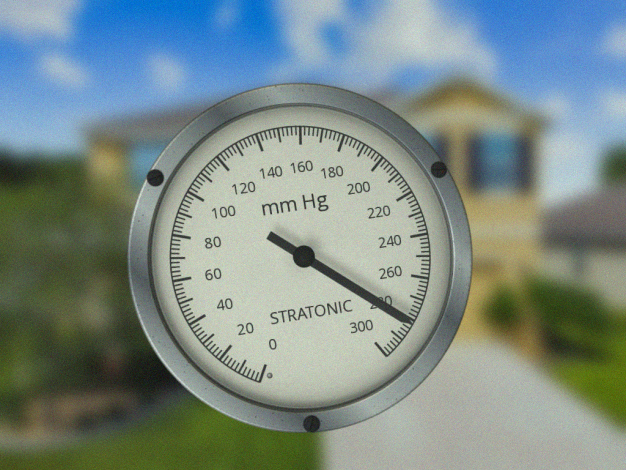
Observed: 282 mmHg
